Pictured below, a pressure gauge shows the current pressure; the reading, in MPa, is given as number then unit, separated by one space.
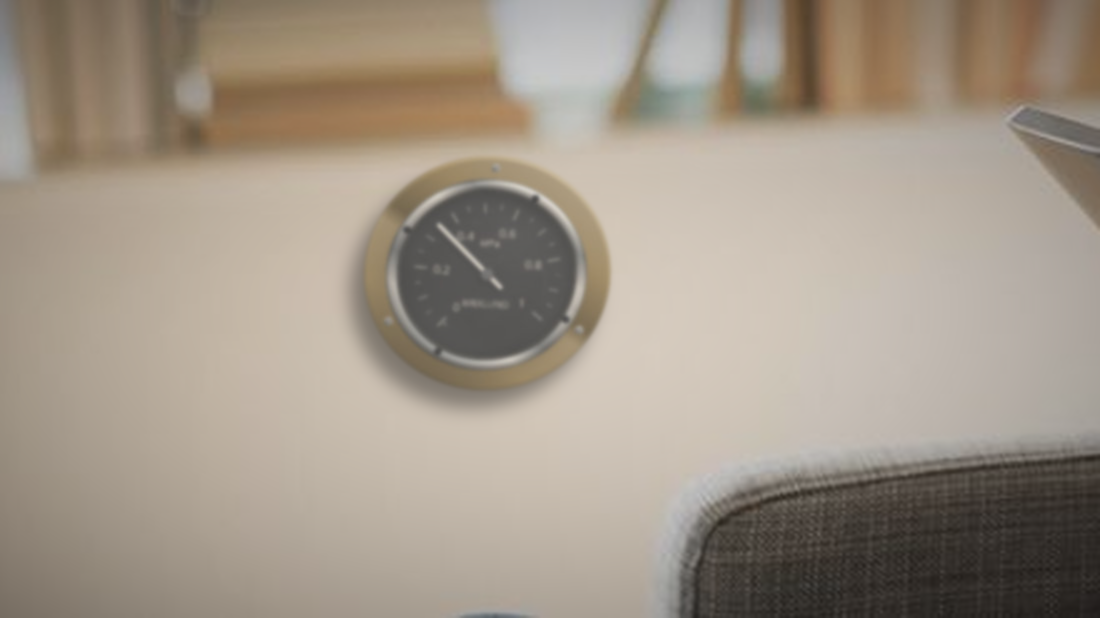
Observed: 0.35 MPa
